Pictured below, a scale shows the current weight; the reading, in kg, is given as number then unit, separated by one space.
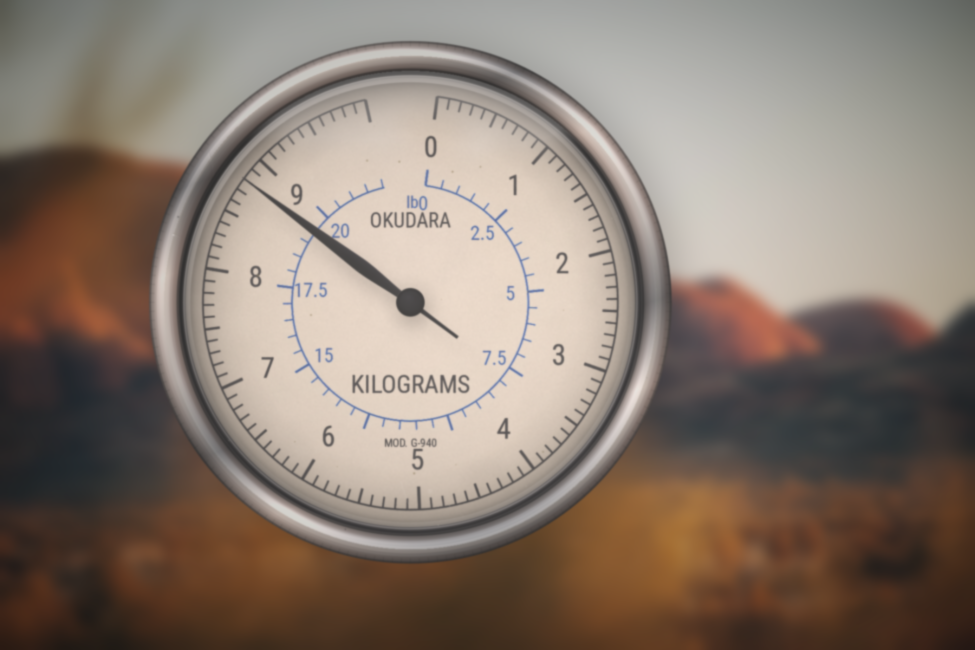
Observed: 8.8 kg
